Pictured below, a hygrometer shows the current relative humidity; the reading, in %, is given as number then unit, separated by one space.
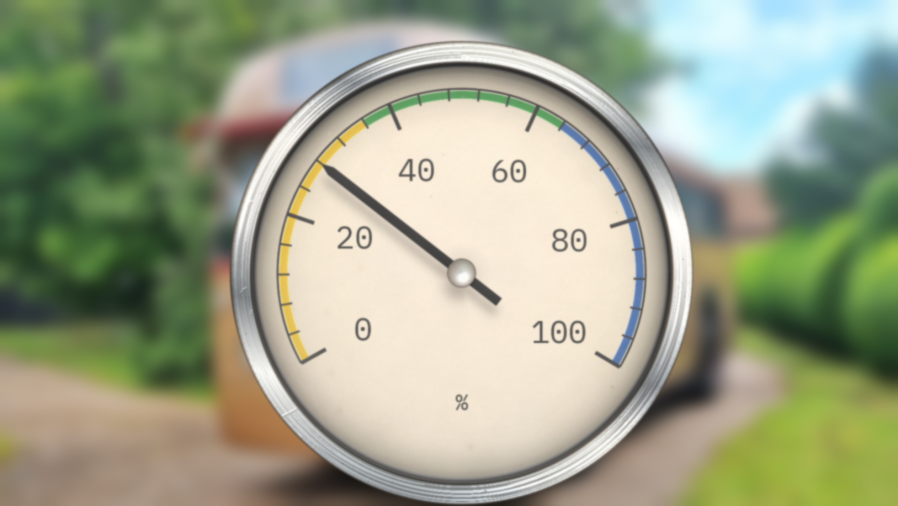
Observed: 28 %
